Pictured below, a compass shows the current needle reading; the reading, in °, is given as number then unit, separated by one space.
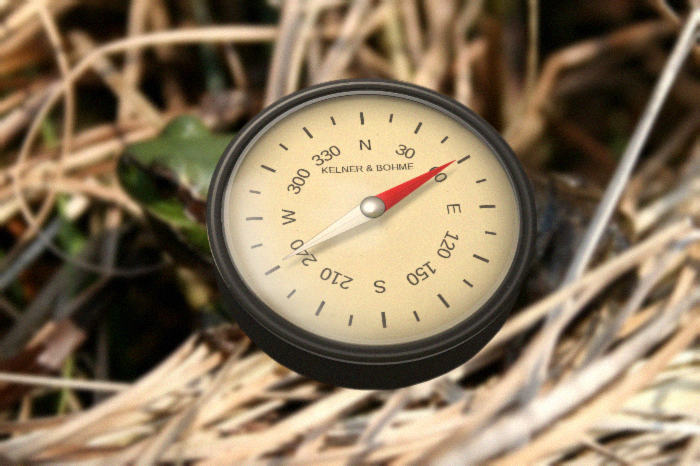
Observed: 60 °
